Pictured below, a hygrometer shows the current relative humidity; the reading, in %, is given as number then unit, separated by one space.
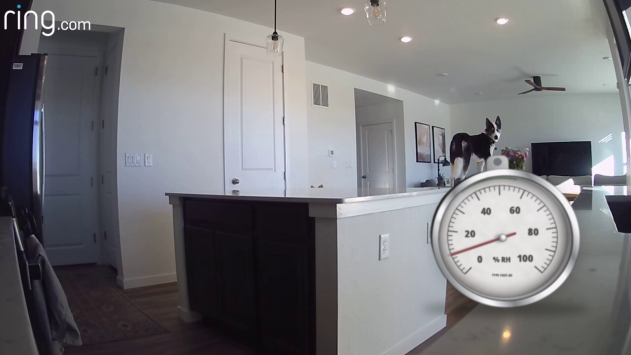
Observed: 10 %
